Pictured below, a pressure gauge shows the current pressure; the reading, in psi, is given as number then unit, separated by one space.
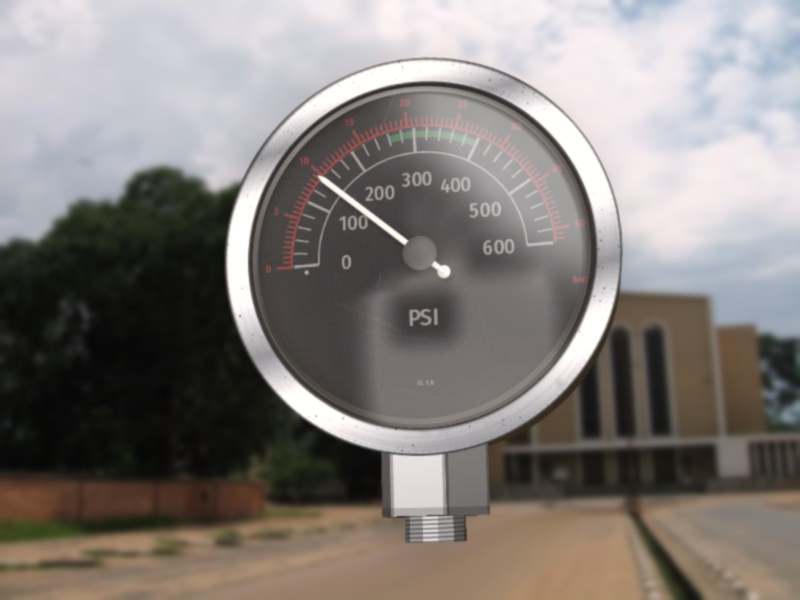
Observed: 140 psi
